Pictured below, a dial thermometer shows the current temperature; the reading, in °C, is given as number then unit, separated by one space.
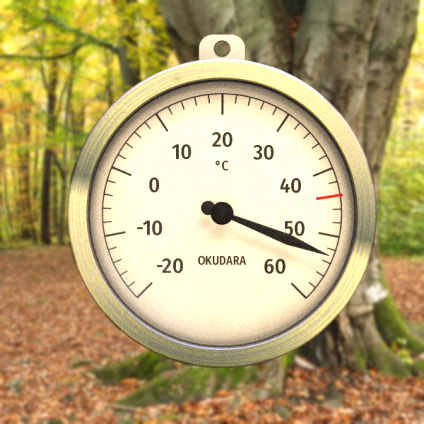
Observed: 53 °C
